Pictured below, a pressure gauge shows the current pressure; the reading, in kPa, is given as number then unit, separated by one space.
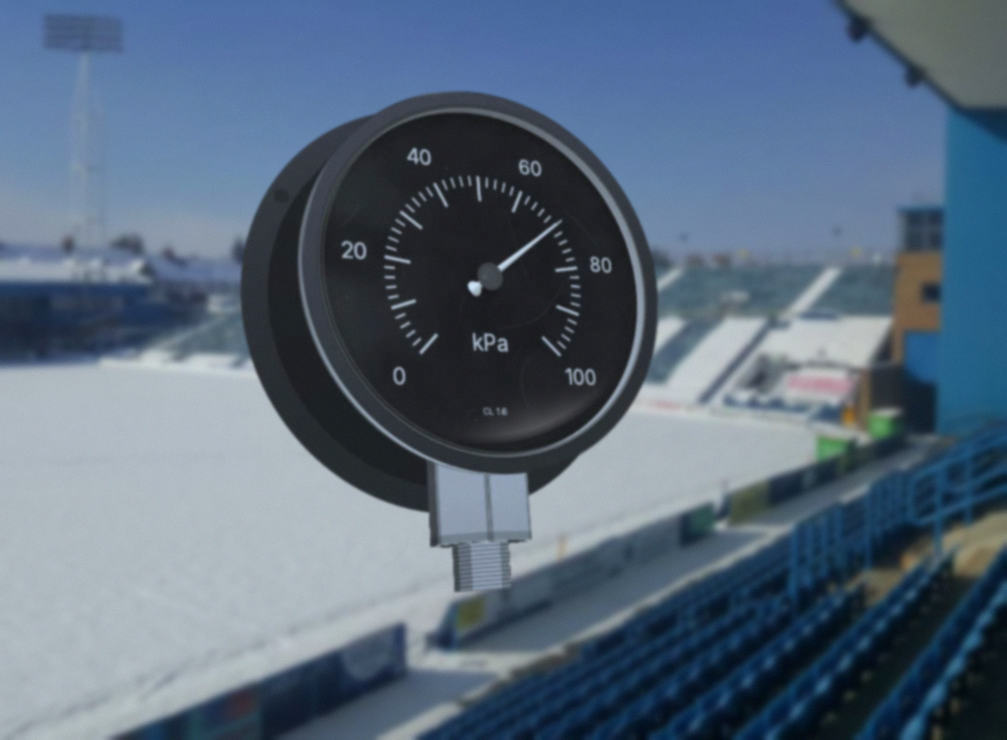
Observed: 70 kPa
